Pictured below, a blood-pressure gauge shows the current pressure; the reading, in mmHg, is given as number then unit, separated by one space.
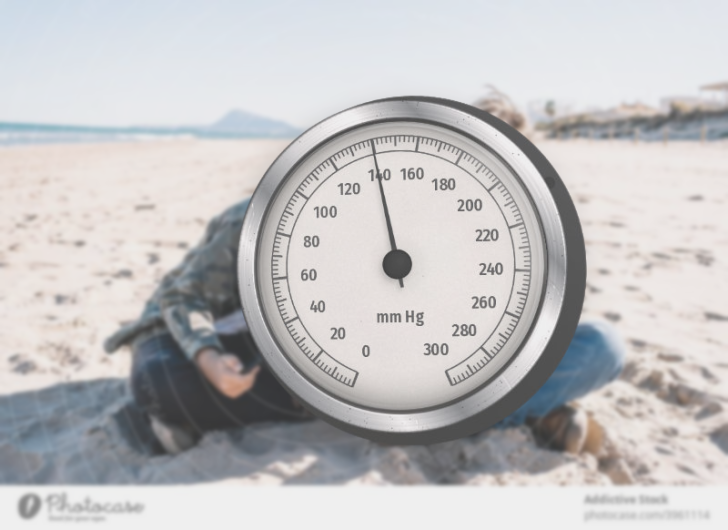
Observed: 140 mmHg
